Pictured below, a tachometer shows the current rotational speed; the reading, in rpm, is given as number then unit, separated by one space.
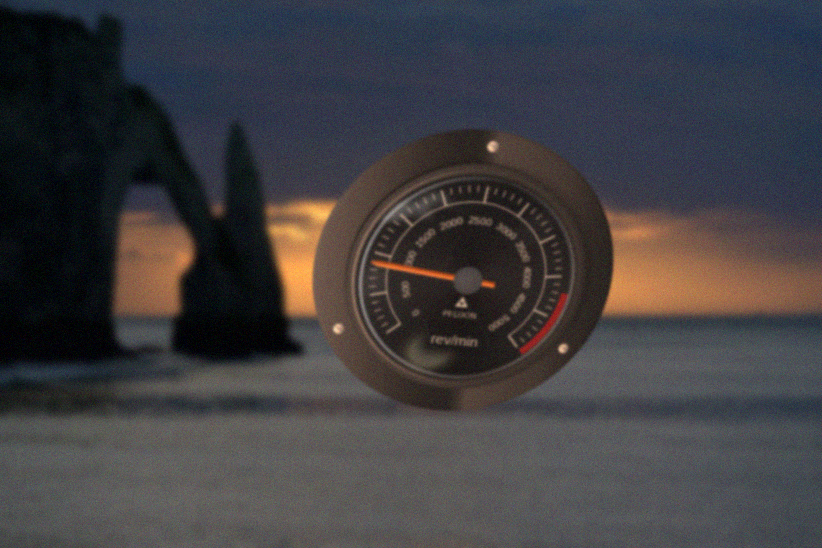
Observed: 900 rpm
